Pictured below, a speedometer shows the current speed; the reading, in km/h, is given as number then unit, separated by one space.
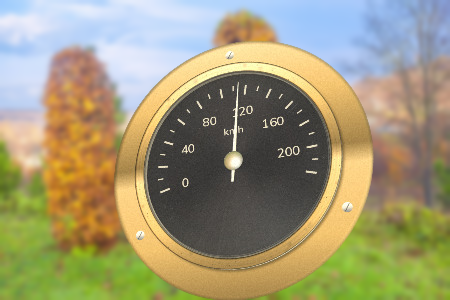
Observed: 115 km/h
